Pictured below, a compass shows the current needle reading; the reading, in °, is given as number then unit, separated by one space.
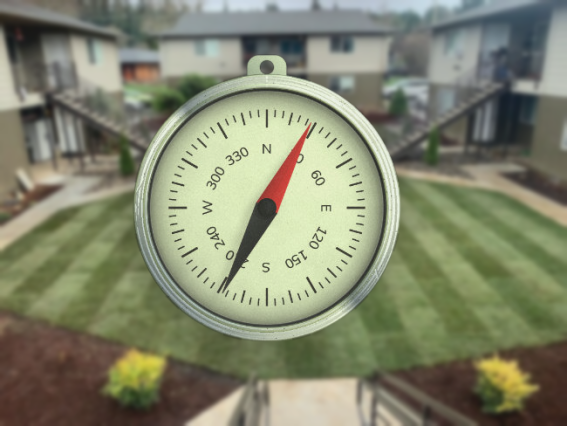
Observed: 27.5 °
